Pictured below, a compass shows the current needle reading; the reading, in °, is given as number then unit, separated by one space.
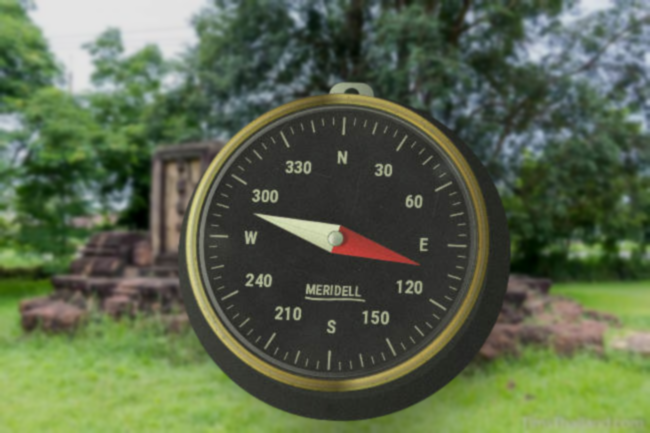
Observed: 105 °
